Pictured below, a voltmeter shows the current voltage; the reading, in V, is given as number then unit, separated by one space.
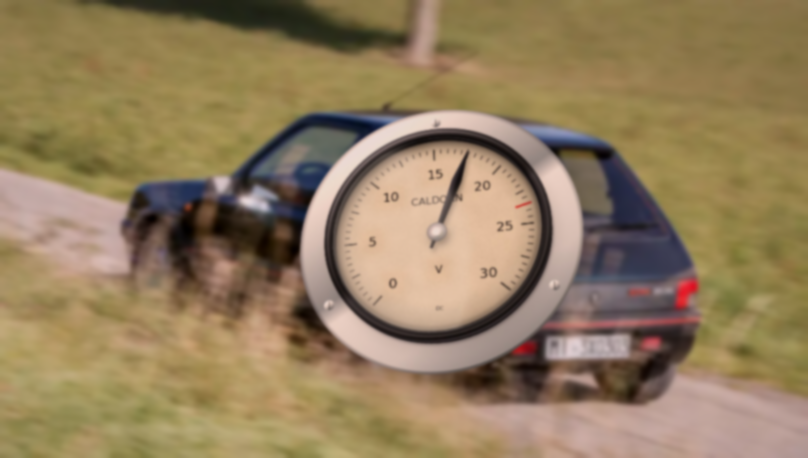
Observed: 17.5 V
